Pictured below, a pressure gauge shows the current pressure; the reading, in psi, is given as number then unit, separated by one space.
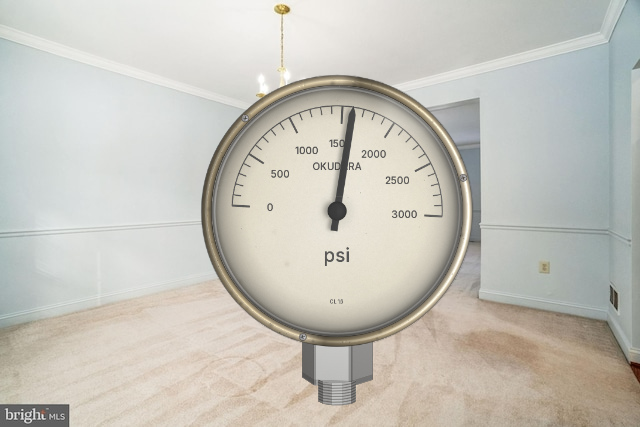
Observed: 1600 psi
